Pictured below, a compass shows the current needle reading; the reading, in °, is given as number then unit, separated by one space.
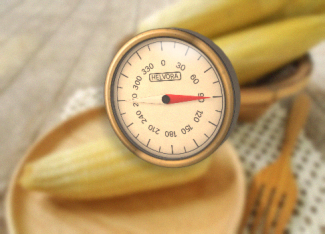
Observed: 90 °
